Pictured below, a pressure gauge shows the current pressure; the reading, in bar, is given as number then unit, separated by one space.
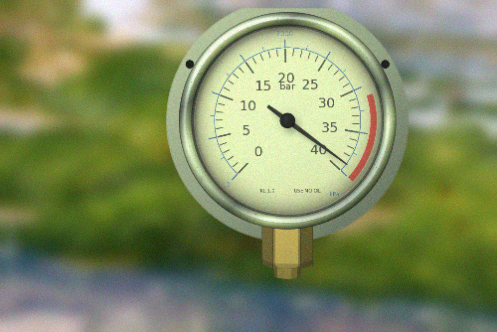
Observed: 39 bar
